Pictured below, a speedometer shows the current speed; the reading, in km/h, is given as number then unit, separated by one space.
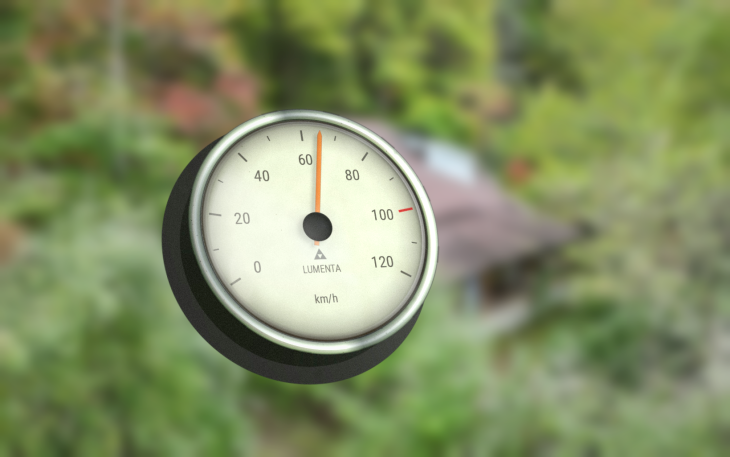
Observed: 65 km/h
